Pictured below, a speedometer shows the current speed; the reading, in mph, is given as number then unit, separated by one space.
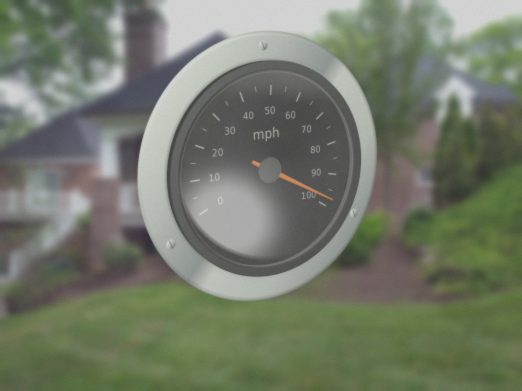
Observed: 97.5 mph
